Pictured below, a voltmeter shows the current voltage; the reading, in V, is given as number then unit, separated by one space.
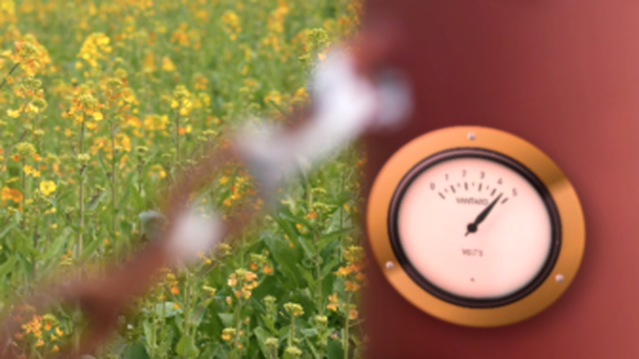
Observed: 4.5 V
